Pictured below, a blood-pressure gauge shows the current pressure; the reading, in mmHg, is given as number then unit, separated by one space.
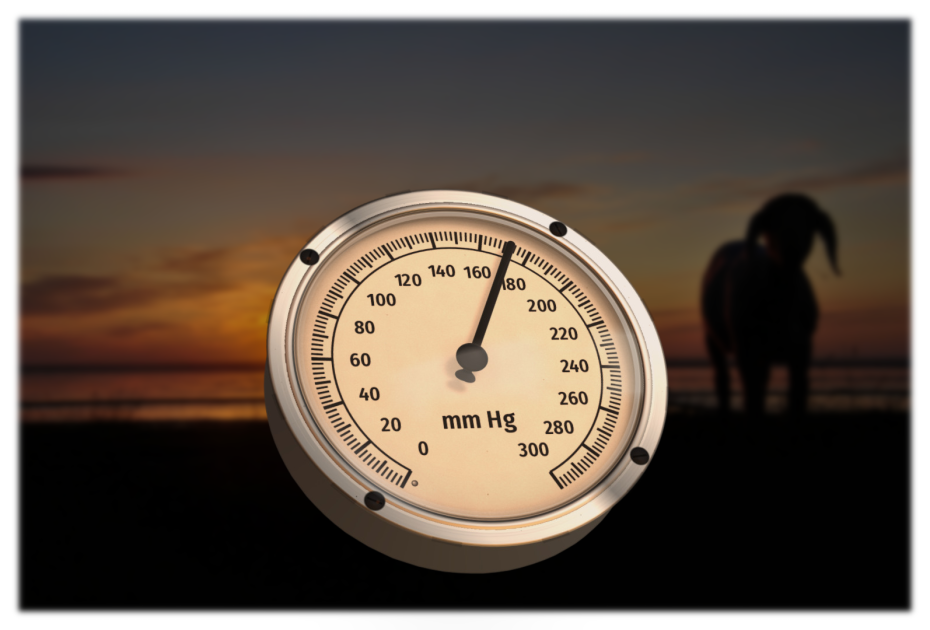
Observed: 172 mmHg
